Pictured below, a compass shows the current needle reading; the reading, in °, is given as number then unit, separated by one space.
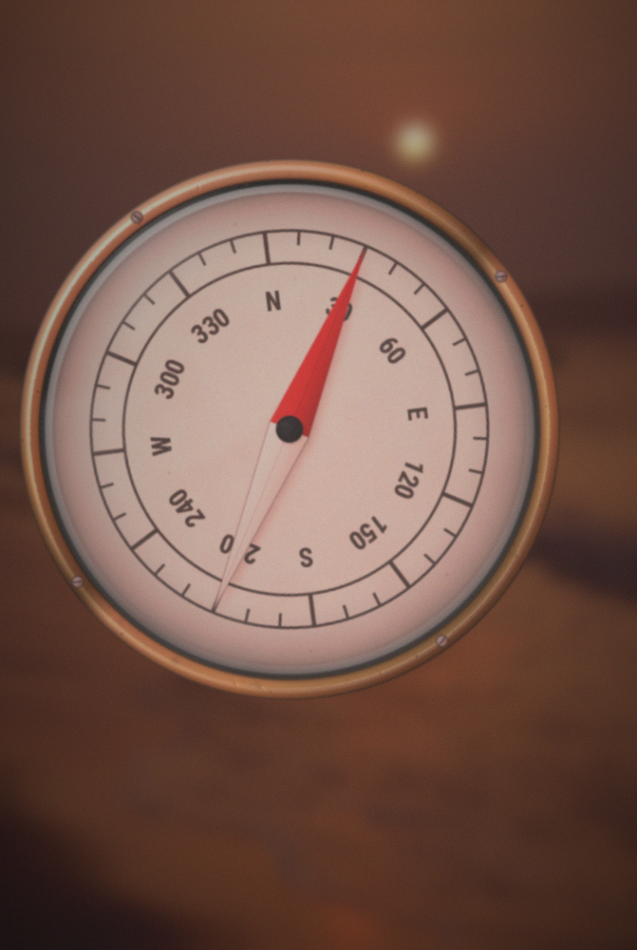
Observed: 30 °
